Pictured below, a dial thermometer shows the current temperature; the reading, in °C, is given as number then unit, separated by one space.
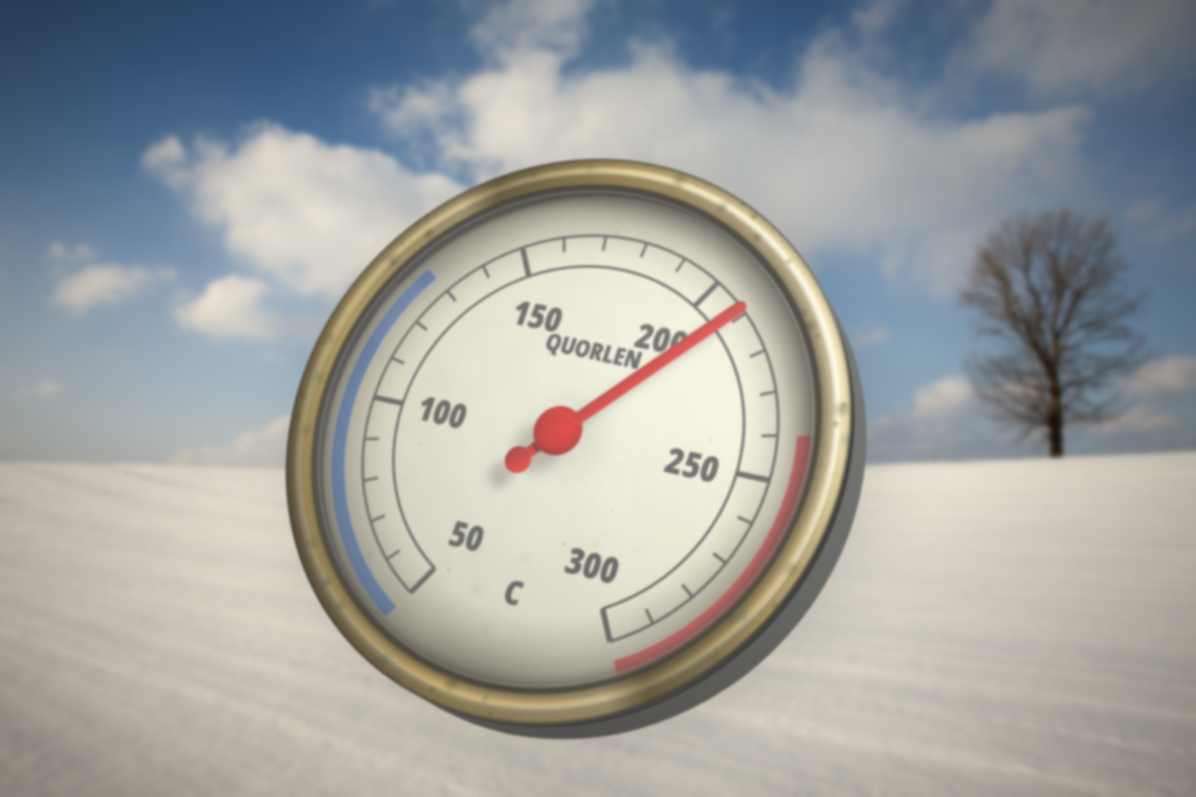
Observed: 210 °C
